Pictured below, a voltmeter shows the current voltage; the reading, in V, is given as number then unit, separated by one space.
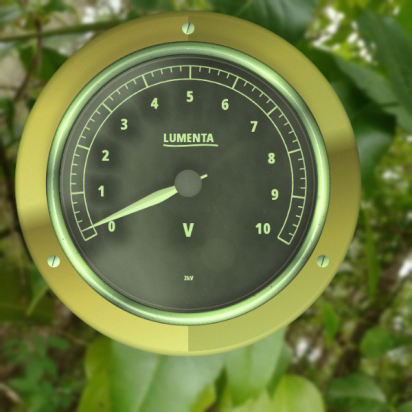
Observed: 0.2 V
